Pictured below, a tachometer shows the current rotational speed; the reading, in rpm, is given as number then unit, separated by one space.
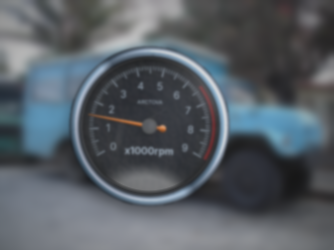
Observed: 1500 rpm
